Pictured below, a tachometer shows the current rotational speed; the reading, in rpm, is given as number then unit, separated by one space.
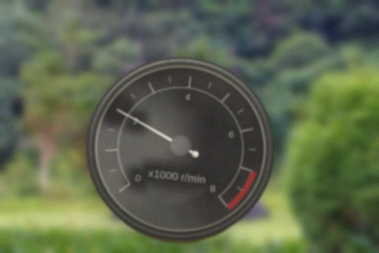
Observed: 2000 rpm
